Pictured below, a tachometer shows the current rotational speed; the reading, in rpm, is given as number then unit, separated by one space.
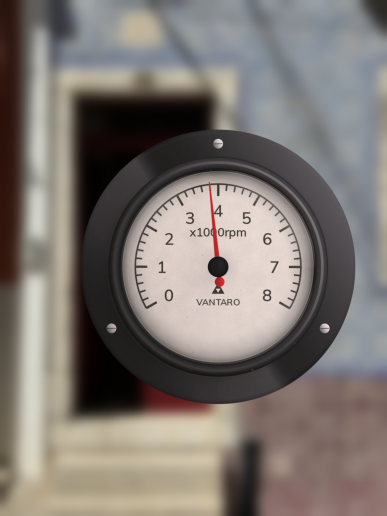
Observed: 3800 rpm
